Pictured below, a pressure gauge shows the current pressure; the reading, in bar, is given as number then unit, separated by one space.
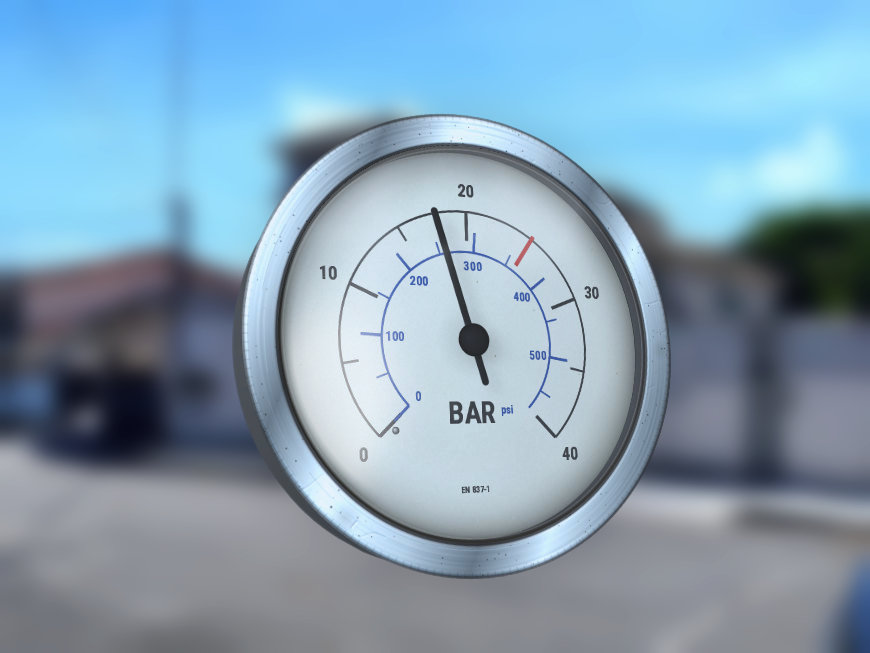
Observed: 17.5 bar
